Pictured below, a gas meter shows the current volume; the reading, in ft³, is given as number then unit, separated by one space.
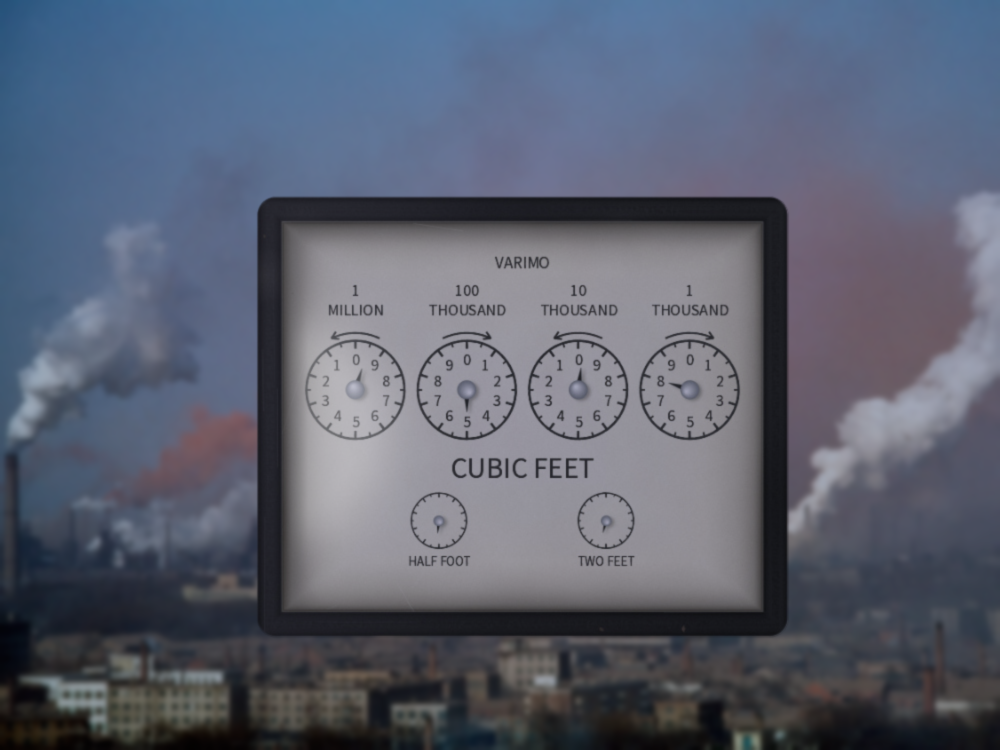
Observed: 949800 ft³
